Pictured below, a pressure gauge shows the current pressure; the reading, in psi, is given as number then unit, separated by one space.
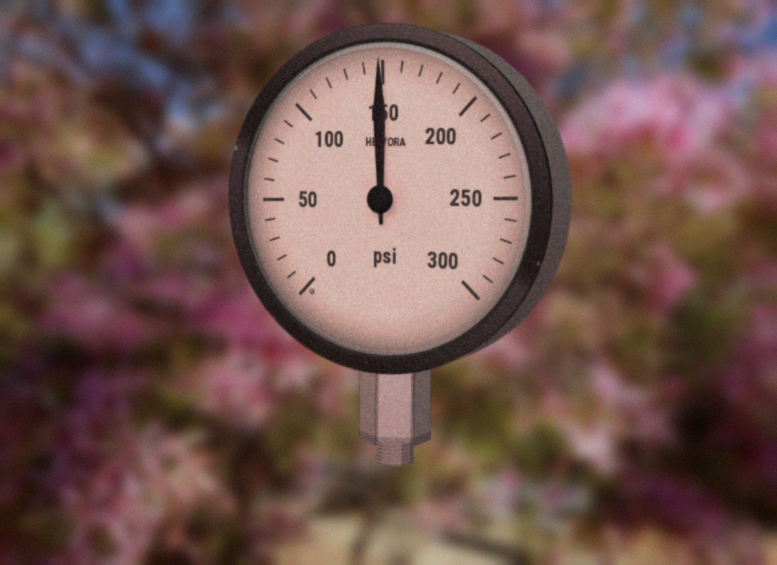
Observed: 150 psi
